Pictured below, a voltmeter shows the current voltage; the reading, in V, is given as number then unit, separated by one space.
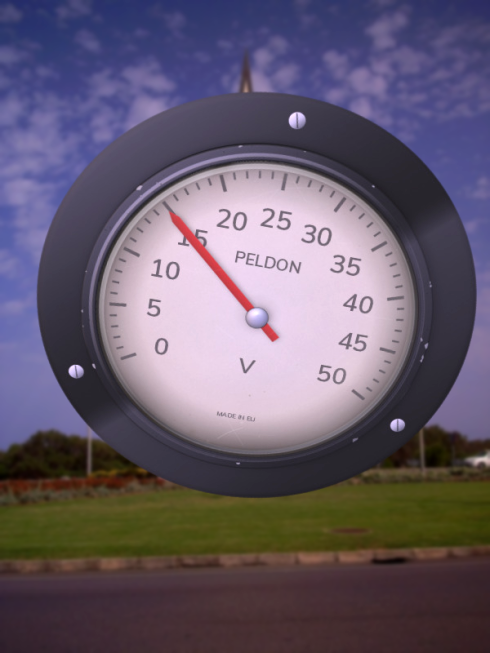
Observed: 15 V
